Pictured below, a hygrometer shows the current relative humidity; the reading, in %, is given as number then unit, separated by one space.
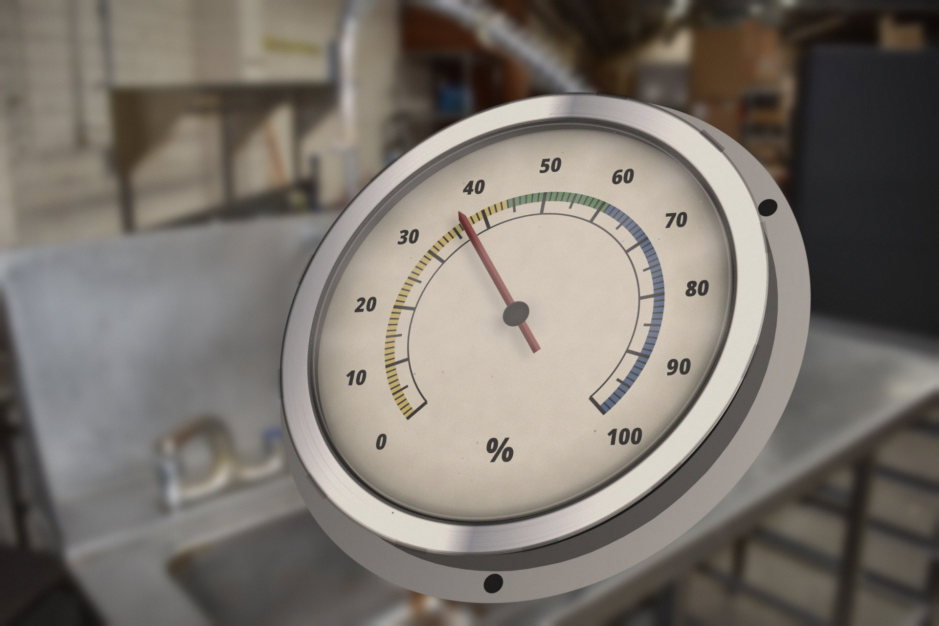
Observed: 37 %
